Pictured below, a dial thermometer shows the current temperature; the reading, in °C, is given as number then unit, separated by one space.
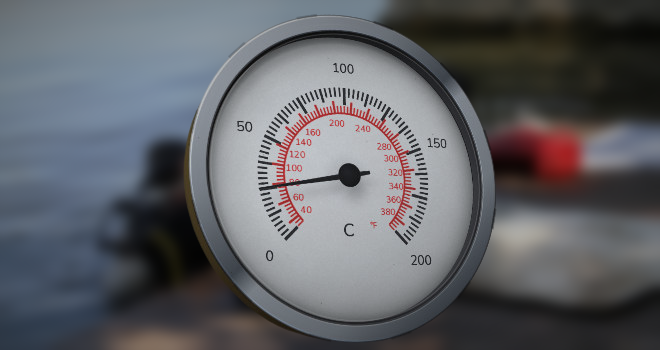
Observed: 25 °C
